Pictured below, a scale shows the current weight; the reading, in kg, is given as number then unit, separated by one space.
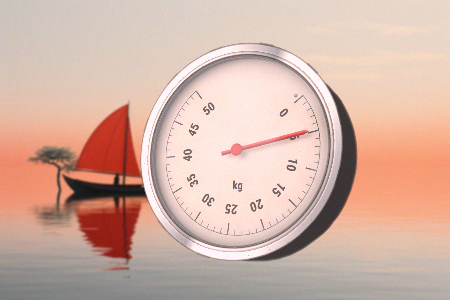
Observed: 5 kg
